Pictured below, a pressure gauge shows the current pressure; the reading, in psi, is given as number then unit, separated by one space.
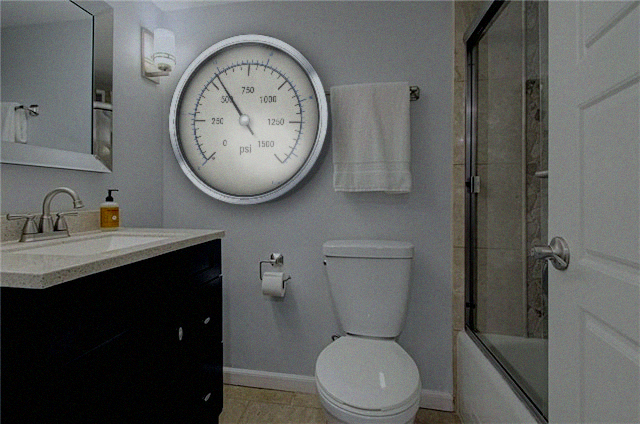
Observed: 550 psi
